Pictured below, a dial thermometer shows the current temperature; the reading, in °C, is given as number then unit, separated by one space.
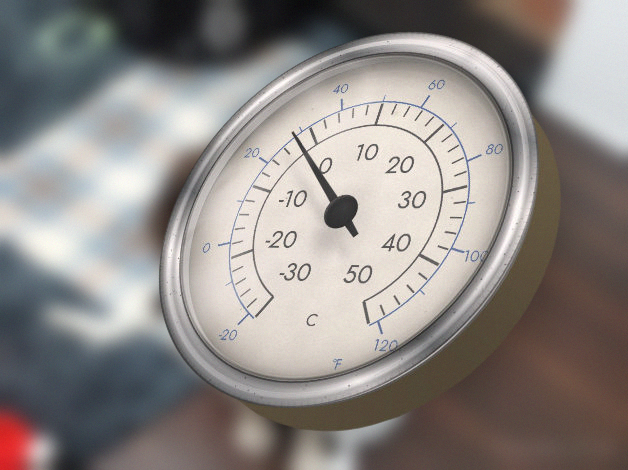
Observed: -2 °C
